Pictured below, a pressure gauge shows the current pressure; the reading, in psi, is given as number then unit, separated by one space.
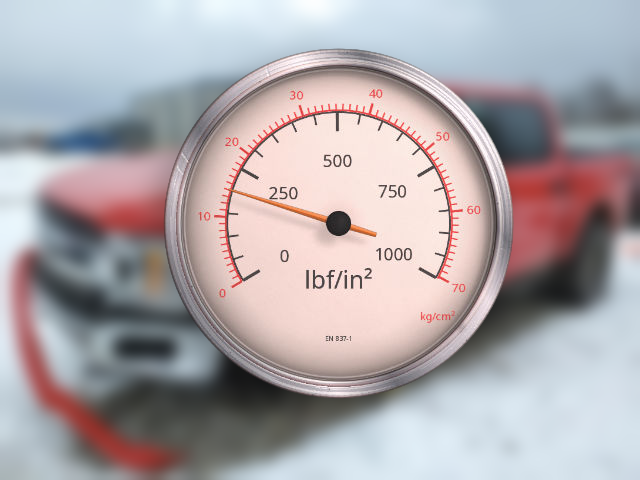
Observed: 200 psi
